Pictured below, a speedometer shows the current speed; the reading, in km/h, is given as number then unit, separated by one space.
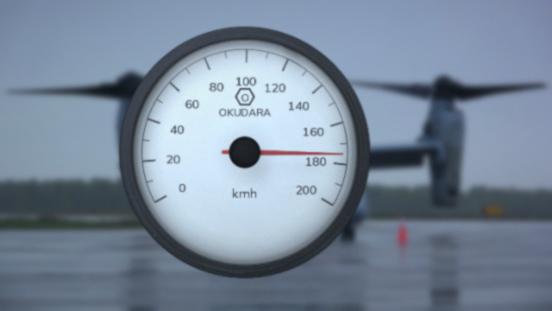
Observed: 175 km/h
